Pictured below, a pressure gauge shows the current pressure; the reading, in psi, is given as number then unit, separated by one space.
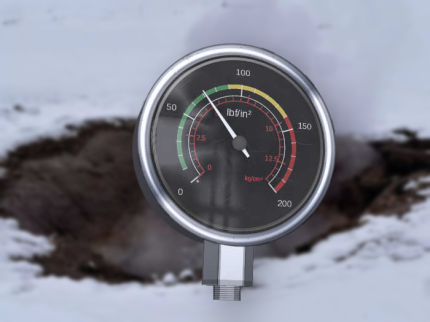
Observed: 70 psi
